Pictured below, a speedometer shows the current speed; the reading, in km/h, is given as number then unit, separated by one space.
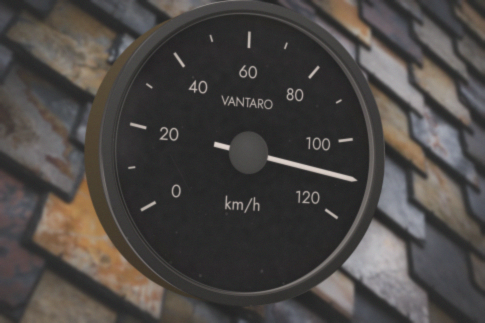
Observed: 110 km/h
